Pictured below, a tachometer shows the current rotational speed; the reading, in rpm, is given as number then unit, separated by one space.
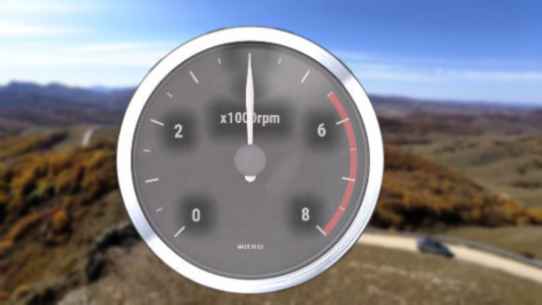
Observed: 4000 rpm
